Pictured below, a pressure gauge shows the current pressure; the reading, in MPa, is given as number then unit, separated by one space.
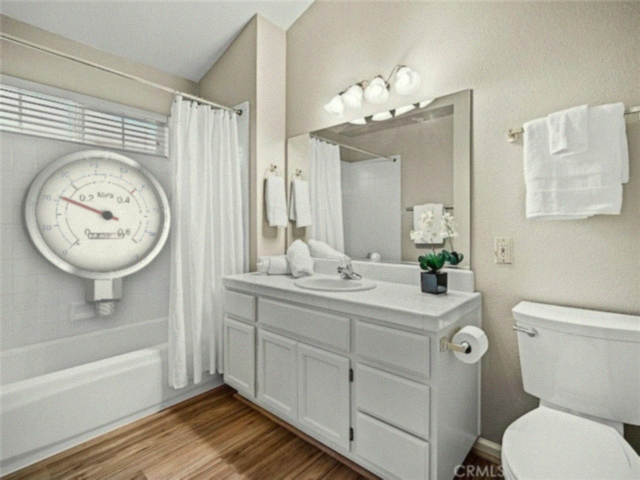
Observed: 0.15 MPa
